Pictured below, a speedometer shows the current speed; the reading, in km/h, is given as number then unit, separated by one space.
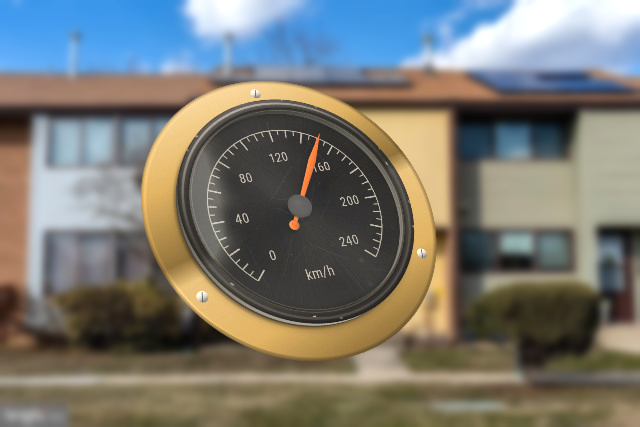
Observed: 150 km/h
